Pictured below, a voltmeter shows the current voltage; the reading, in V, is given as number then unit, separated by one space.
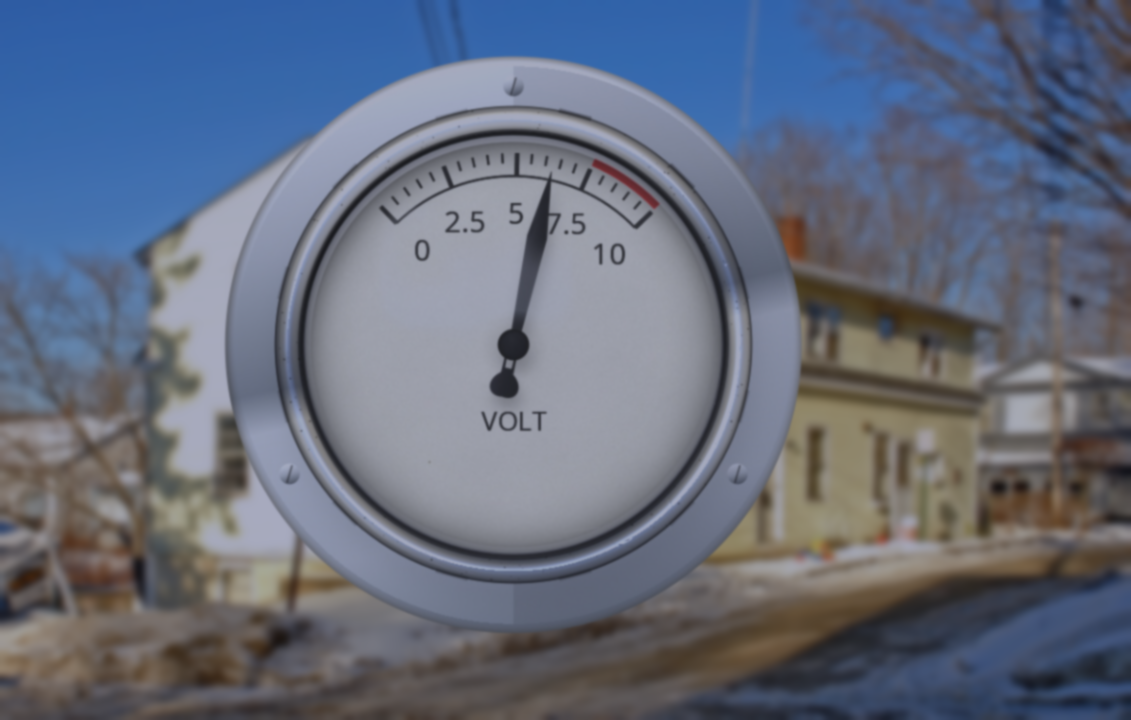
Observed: 6.25 V
